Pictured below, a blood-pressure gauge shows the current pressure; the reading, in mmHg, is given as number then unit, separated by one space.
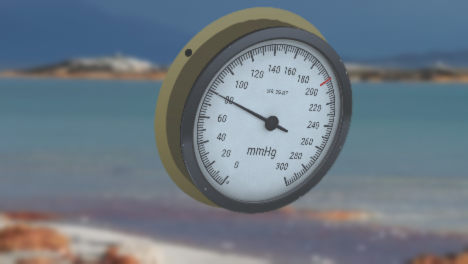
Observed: 80 mmHg
